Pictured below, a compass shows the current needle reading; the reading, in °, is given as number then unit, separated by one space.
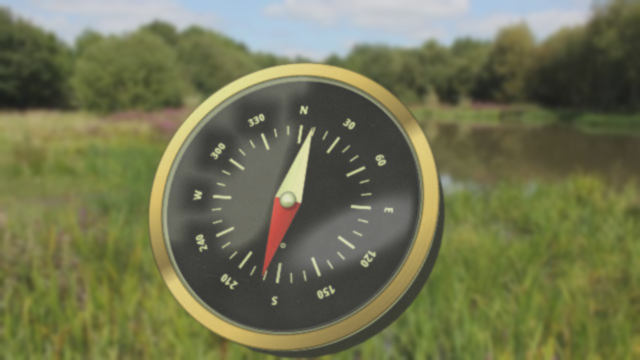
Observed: 190 °
